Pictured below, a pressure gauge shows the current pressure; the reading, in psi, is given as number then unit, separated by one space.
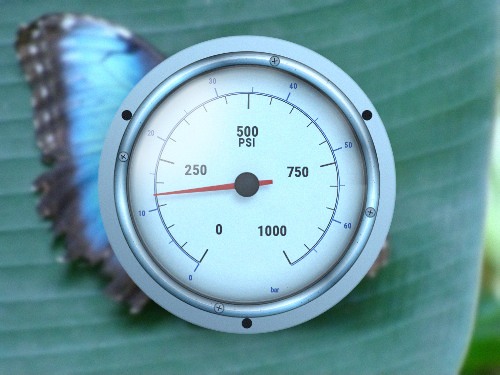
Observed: 175 psi
